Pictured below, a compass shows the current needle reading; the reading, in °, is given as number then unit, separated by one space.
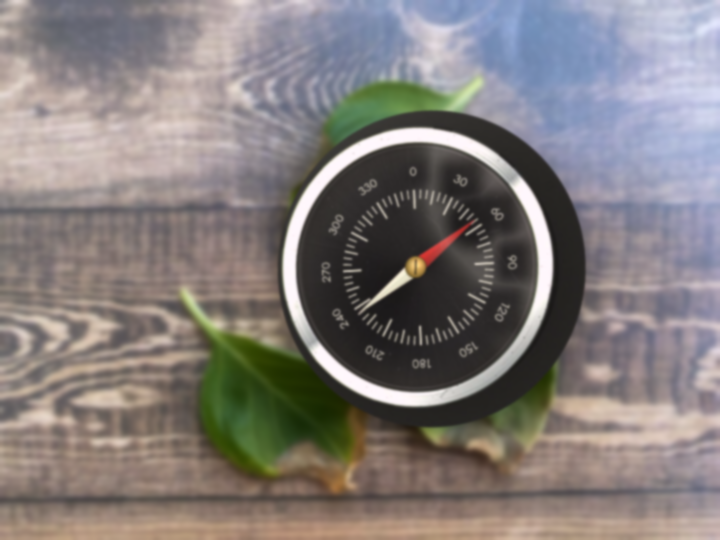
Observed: 55 °
